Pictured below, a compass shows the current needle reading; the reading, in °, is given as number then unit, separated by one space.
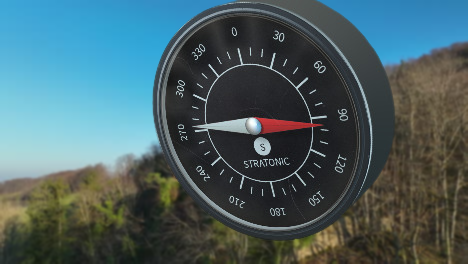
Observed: 95 °
